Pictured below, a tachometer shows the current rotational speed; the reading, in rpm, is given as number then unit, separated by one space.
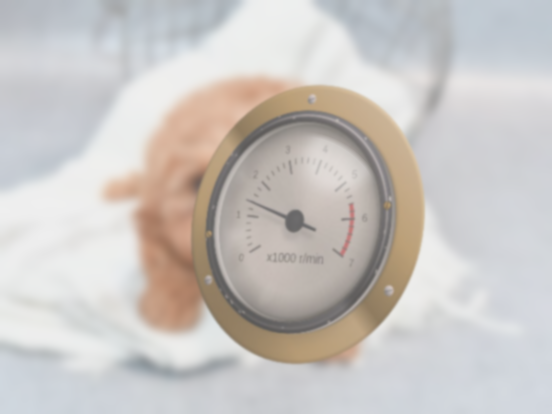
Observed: 1400 rpm
